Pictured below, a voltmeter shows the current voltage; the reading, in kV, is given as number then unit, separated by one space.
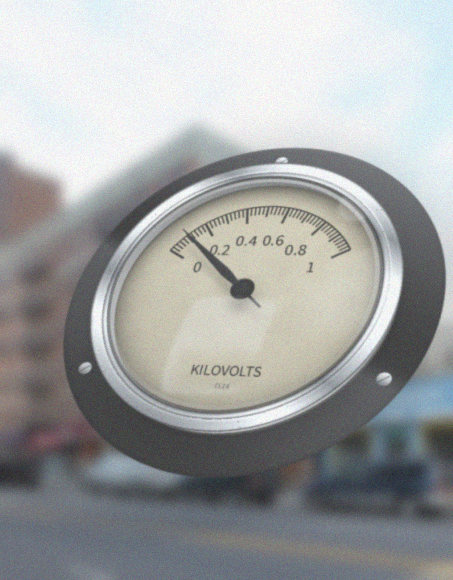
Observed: 0.1 kV
